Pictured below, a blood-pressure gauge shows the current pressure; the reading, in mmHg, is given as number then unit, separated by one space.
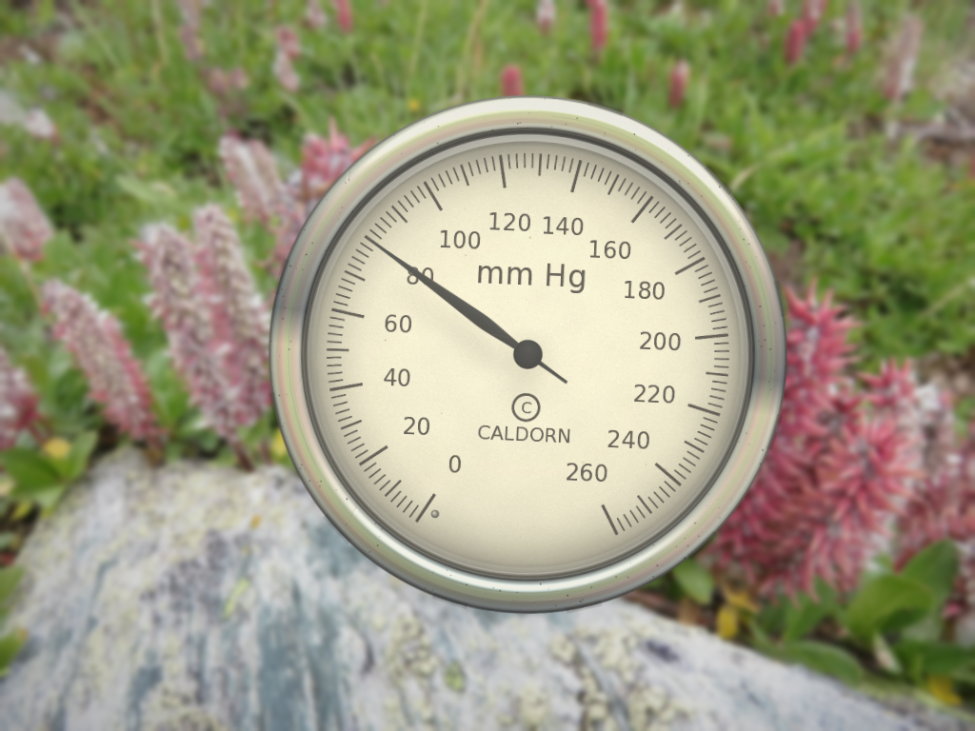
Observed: 80 mmHg
